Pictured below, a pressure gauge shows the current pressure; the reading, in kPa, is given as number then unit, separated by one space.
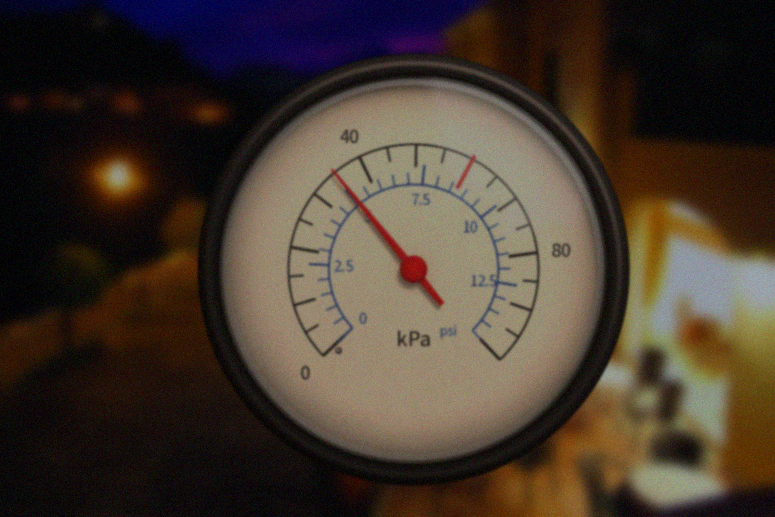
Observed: 35 kPa
